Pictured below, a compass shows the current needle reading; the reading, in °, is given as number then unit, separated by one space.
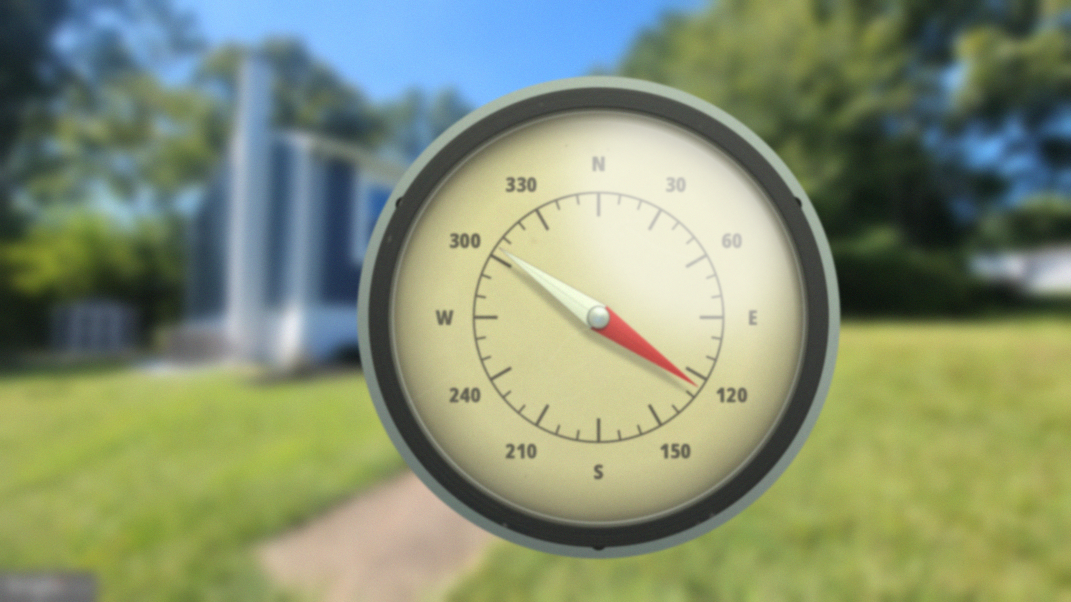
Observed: 125 °
